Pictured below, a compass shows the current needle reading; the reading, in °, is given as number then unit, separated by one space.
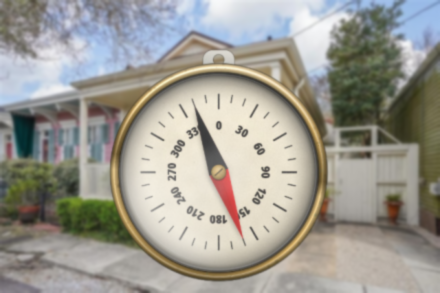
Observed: 160 °
